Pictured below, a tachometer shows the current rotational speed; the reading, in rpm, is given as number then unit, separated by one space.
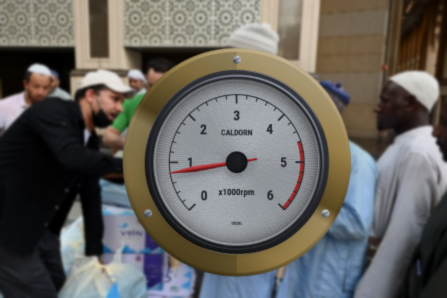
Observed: 800 rpm
